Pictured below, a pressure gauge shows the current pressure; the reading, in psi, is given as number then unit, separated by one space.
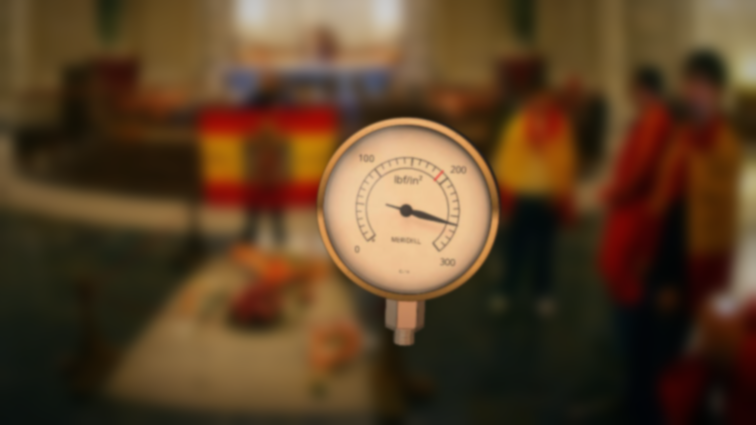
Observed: 260 psi
